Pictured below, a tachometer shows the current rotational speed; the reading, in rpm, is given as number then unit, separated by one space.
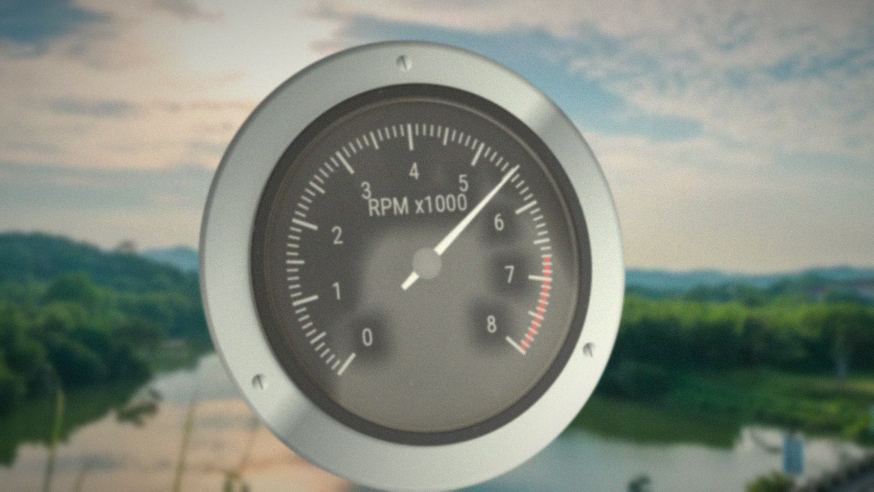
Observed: 5500 rpm
